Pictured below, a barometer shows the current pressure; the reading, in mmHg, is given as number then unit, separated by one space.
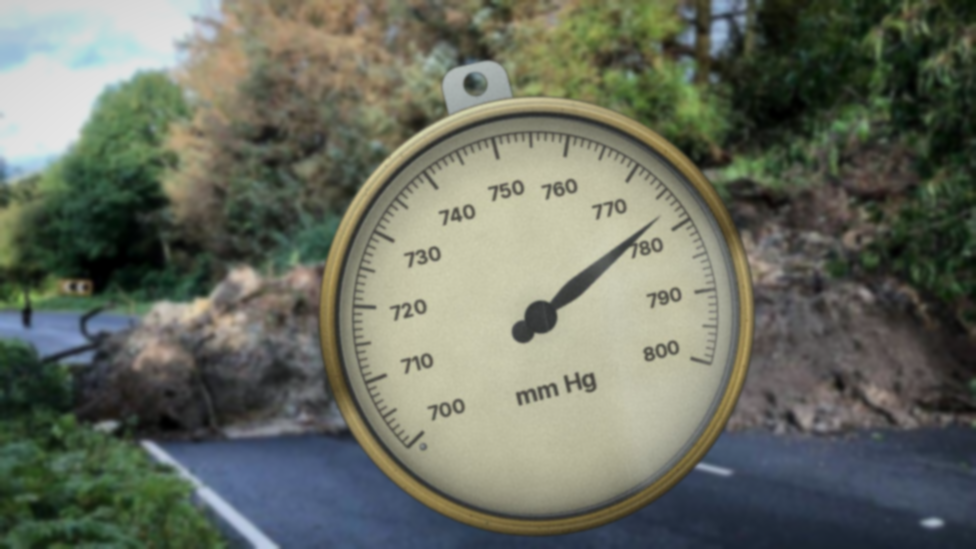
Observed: 777 mmHg
